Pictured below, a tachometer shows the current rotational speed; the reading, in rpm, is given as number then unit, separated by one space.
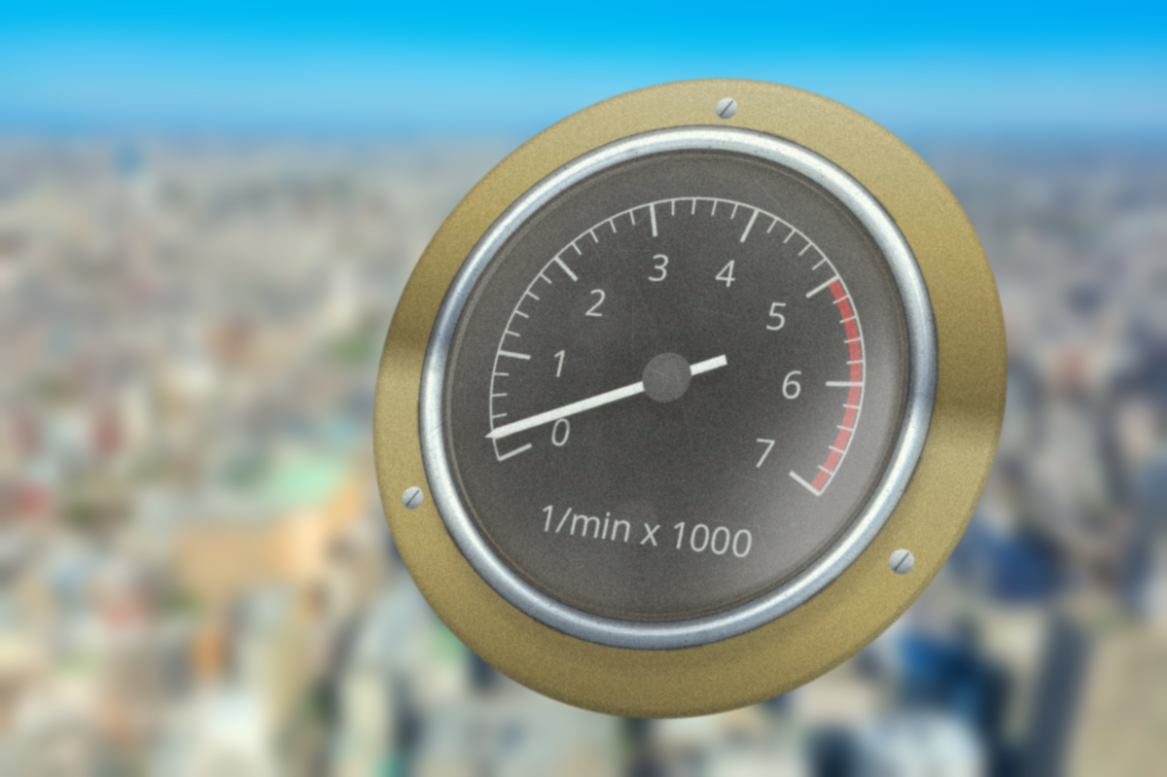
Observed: 200 rpm
